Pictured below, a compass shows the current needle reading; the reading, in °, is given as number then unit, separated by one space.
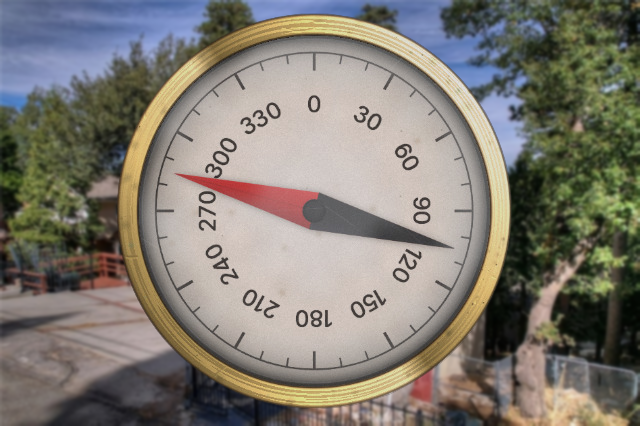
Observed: 285 °
